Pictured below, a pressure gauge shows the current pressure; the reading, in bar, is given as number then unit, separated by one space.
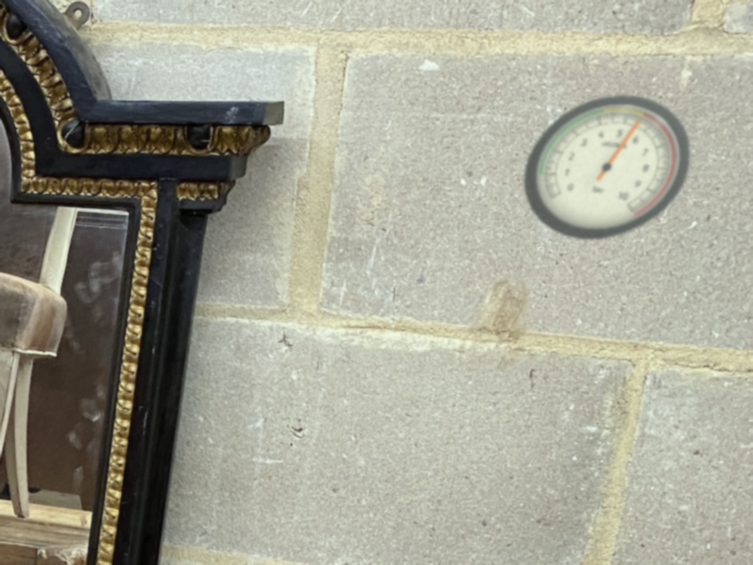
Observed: 5.5 bar
